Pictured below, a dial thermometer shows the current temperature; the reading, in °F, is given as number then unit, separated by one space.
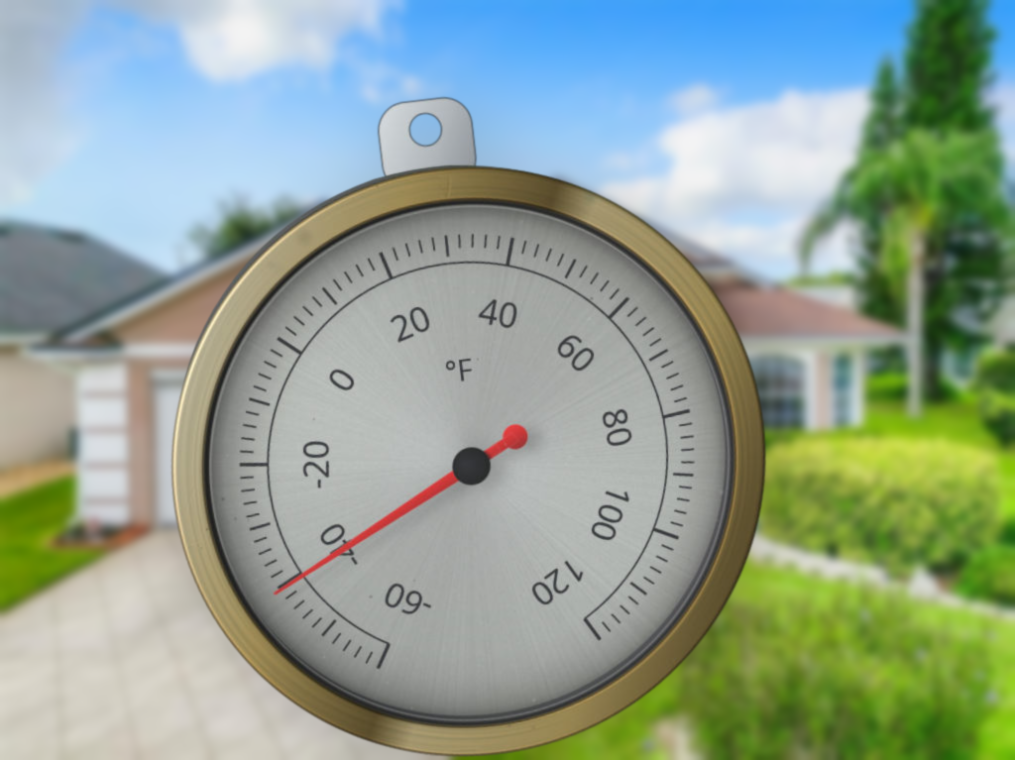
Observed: -40 °F
